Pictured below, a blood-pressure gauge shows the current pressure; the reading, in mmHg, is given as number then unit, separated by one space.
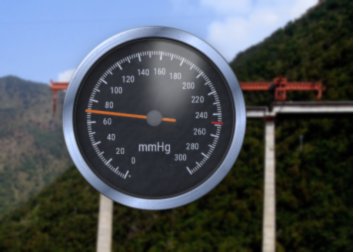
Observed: 70 mmHg
